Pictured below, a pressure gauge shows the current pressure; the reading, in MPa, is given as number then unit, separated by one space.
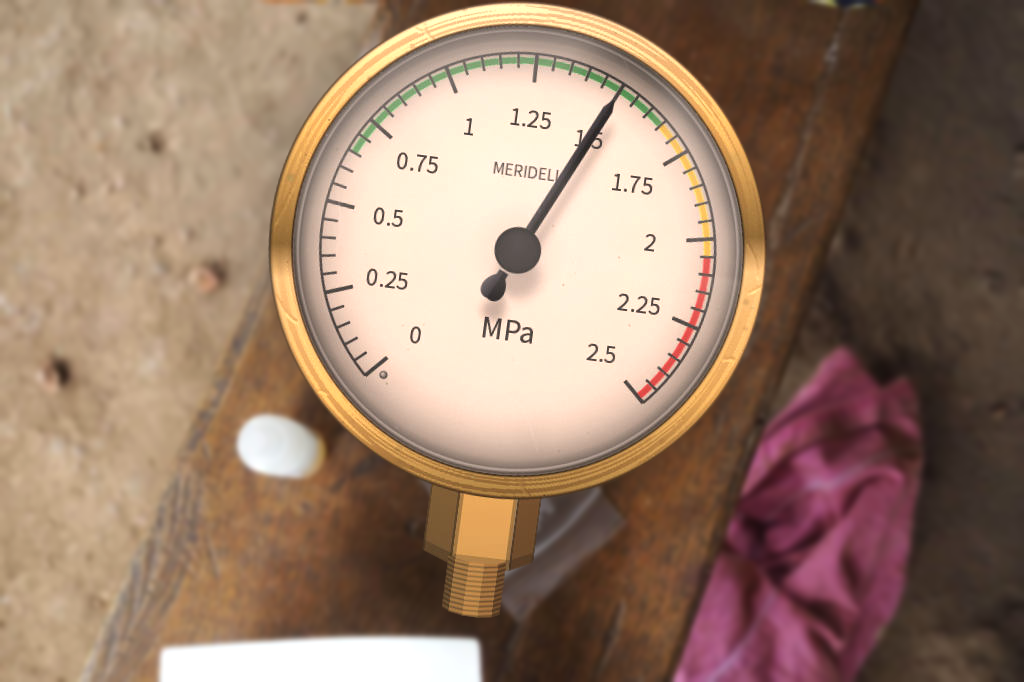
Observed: 1.5 MPa
